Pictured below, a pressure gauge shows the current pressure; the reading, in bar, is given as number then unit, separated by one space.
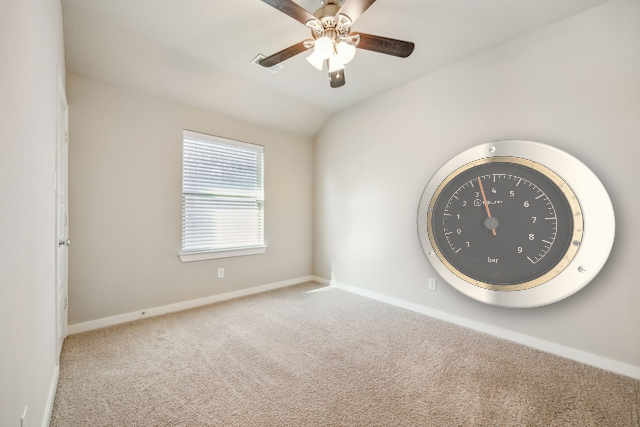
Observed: 3.4 bar
